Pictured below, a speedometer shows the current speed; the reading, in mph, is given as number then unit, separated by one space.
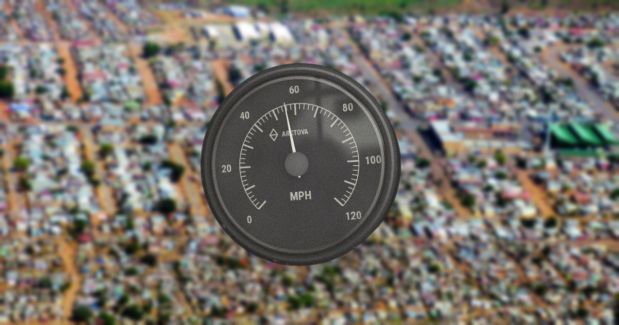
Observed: 56 mph
